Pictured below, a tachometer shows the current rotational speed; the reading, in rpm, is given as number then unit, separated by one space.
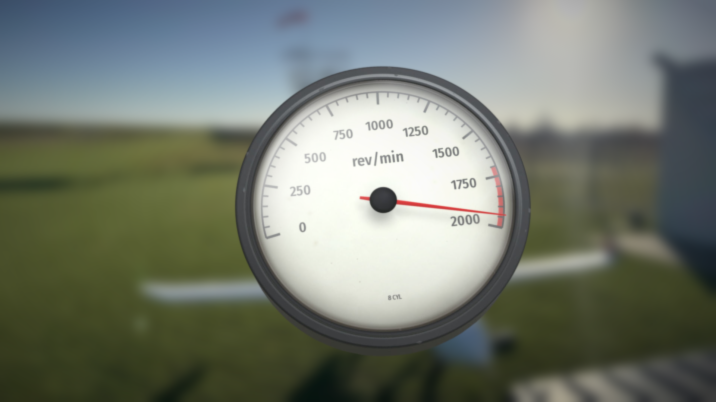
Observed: 1950 rpm
